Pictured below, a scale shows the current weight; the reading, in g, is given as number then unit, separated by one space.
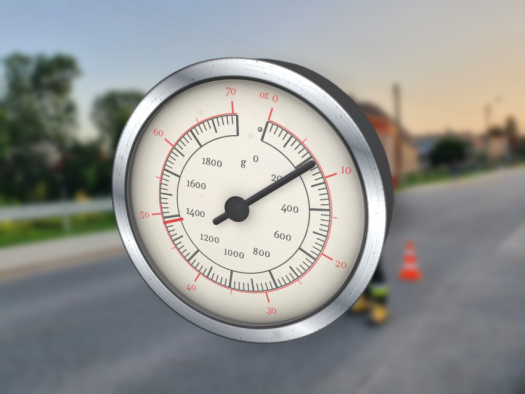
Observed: 220 g
